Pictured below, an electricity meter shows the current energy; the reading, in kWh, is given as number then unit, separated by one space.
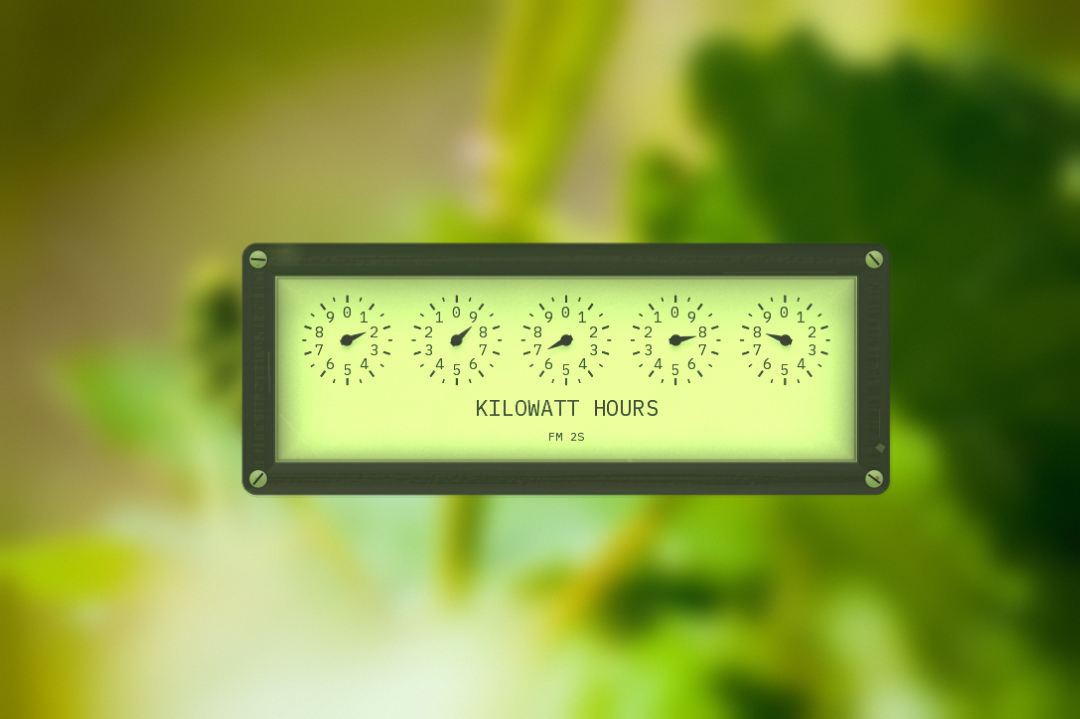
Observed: 18678 kWh
